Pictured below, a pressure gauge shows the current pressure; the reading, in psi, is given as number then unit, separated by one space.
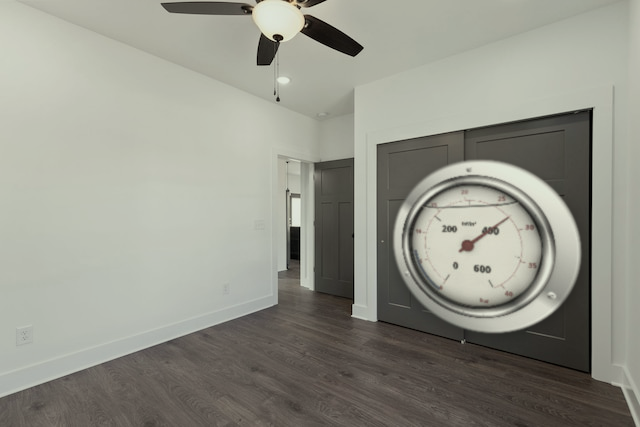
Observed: 400 psi
